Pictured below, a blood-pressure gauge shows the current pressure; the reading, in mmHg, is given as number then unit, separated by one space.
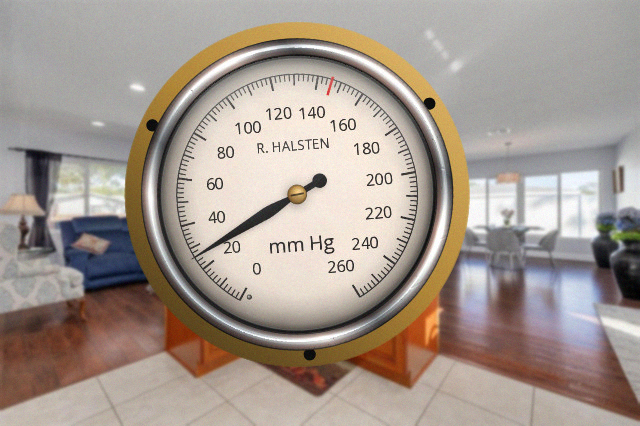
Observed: 26 mmHg
